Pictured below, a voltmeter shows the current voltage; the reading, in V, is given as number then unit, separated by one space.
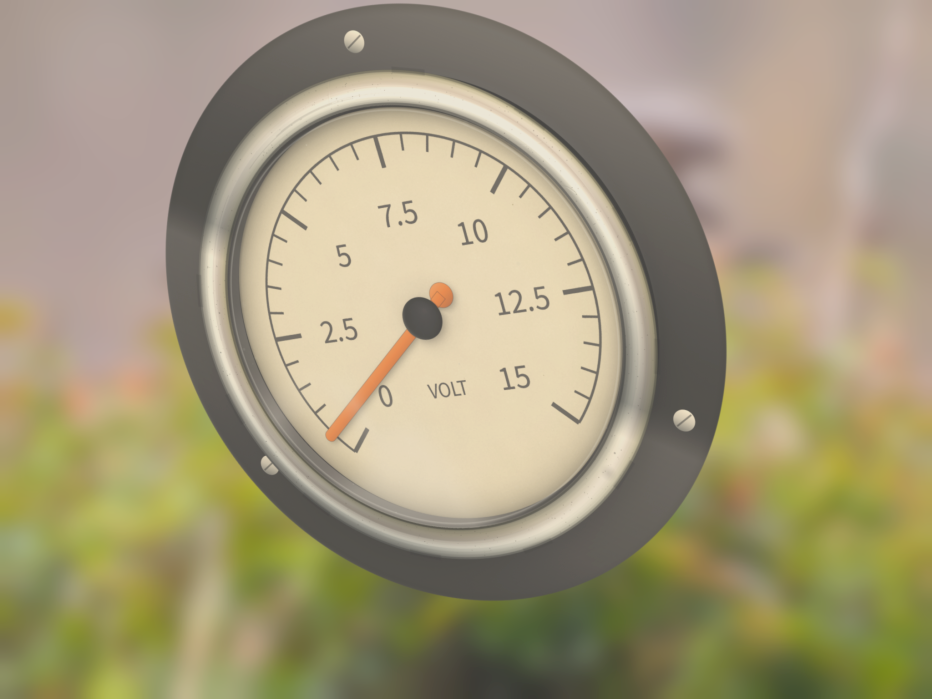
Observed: 0.5 V
